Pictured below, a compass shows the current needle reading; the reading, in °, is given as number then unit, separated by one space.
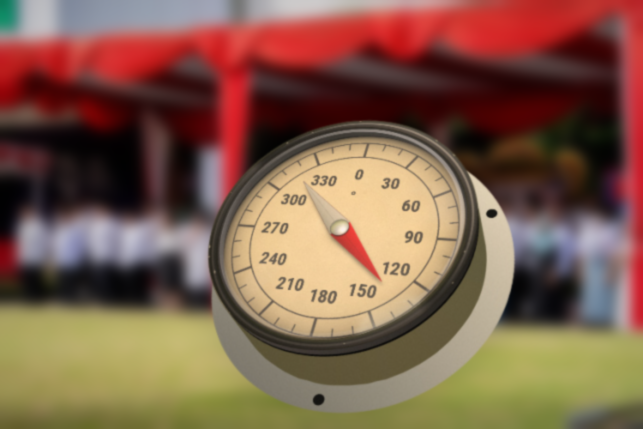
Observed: 135 °
